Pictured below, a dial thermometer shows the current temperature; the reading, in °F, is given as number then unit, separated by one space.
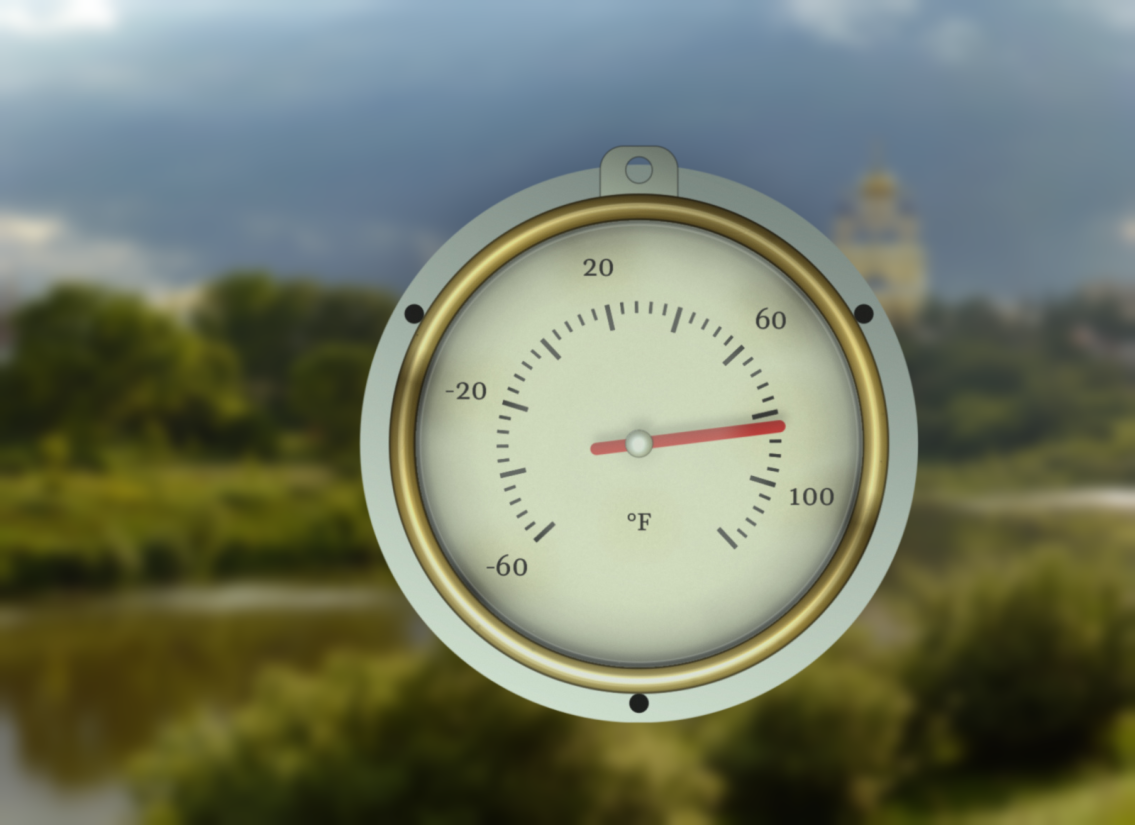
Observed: 84 °F
